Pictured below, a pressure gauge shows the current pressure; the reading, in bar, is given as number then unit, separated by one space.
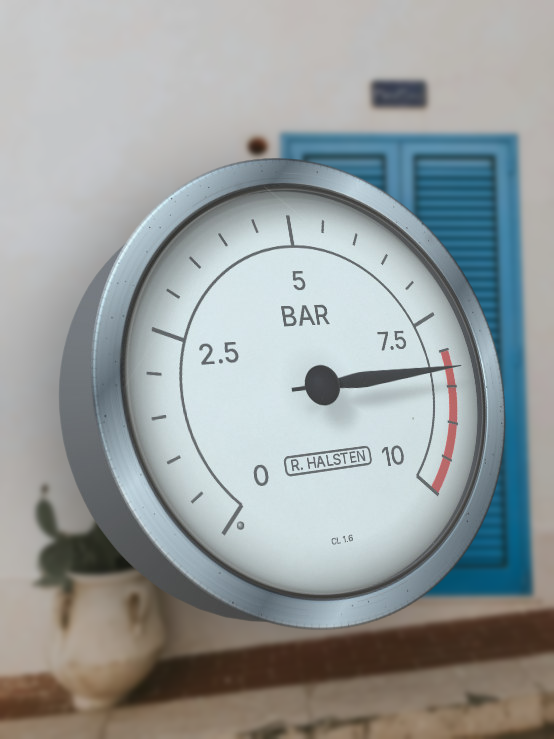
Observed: 8.25 bar
